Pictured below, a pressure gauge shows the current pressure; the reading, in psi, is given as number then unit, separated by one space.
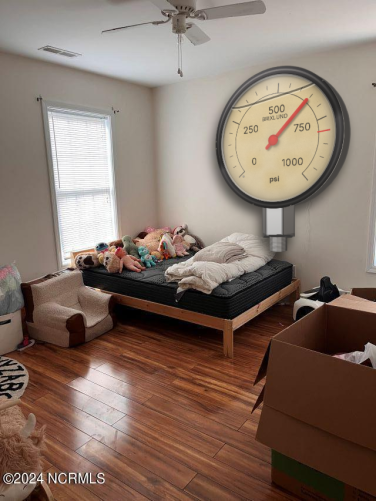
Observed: 650 psi
